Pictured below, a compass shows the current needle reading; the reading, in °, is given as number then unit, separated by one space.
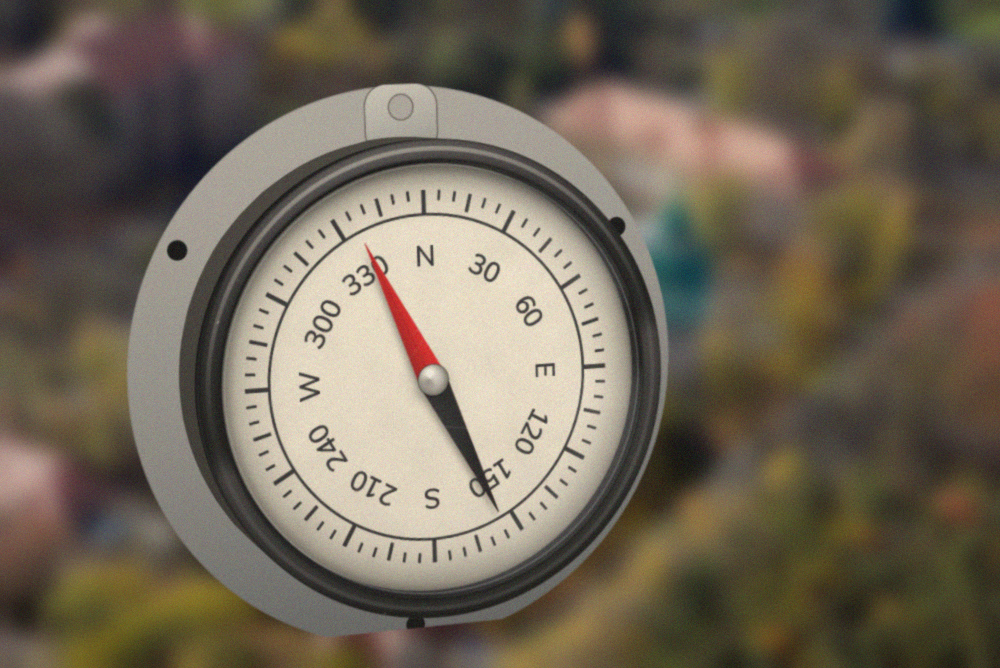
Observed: 335 °
